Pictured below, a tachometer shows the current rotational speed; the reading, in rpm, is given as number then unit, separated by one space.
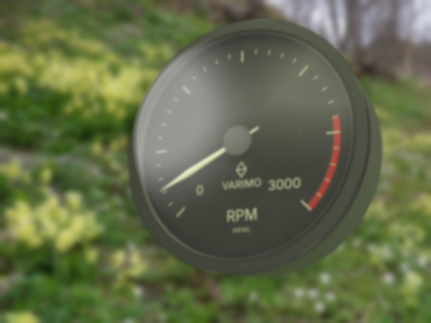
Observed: 200 rpm
